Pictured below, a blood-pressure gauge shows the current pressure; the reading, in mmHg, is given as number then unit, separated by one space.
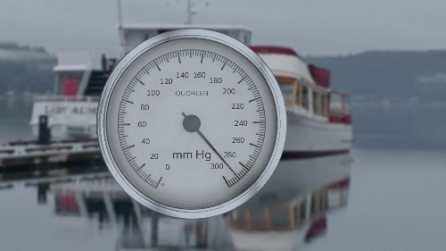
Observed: 290 mmHg
